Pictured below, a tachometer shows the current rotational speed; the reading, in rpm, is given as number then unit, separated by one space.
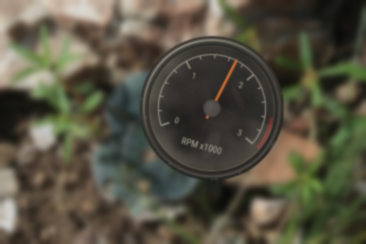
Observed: 1700 rpm
